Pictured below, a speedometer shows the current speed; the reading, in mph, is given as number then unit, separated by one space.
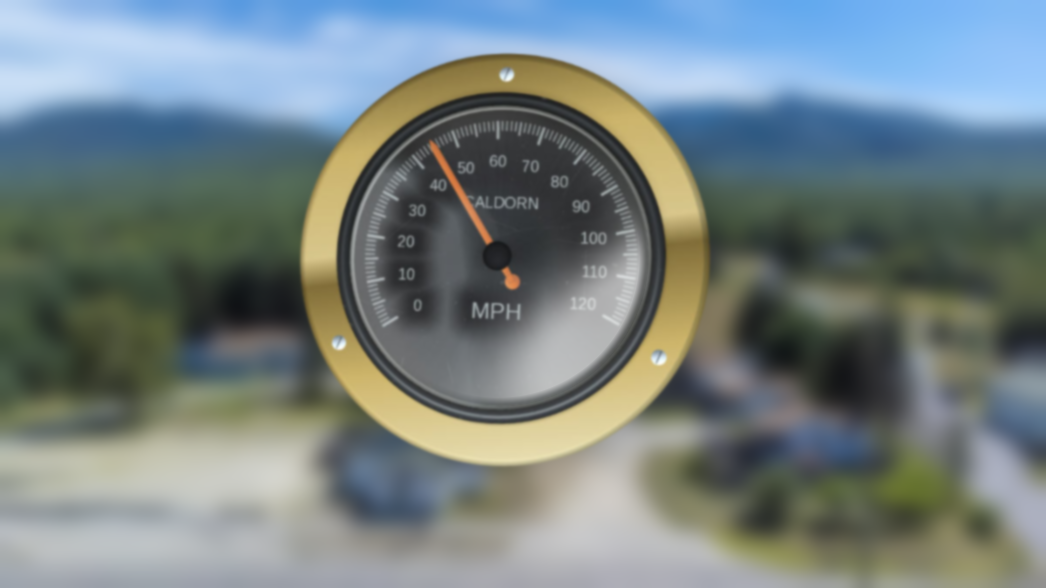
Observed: 45 mph
